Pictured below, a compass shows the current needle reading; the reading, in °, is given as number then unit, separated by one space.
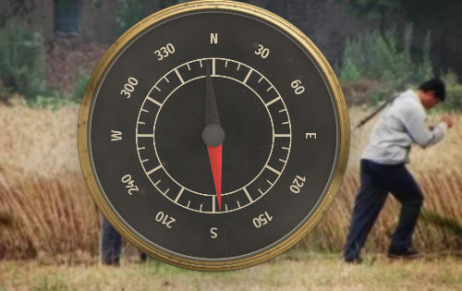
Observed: 175 °
